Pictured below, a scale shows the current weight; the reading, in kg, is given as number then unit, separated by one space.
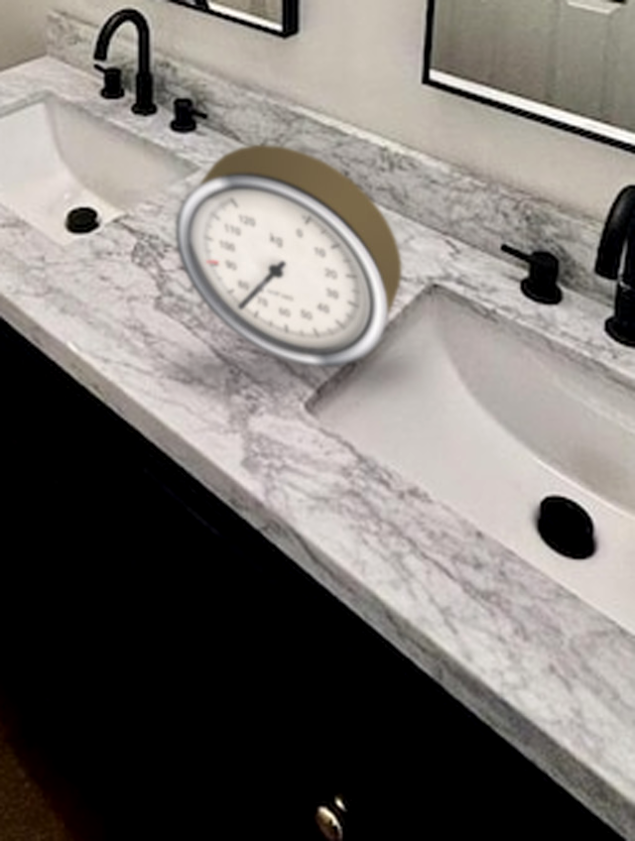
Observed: 75 kg
